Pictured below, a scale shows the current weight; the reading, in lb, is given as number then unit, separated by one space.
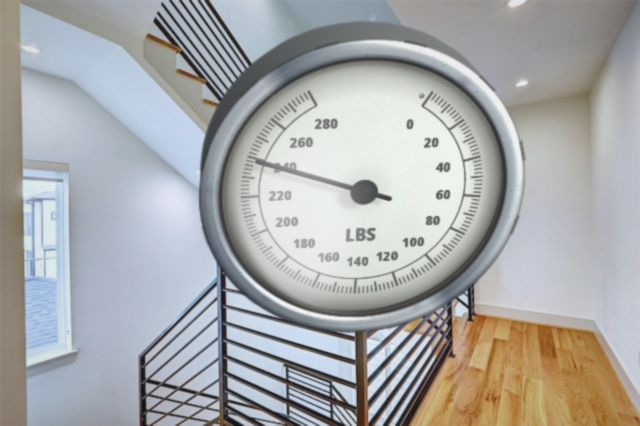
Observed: 240 lb
